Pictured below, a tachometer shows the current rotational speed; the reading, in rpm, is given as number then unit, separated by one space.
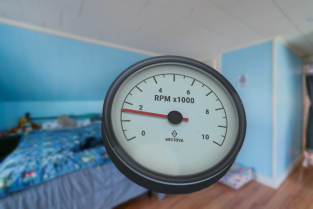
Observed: 1500 rpm
